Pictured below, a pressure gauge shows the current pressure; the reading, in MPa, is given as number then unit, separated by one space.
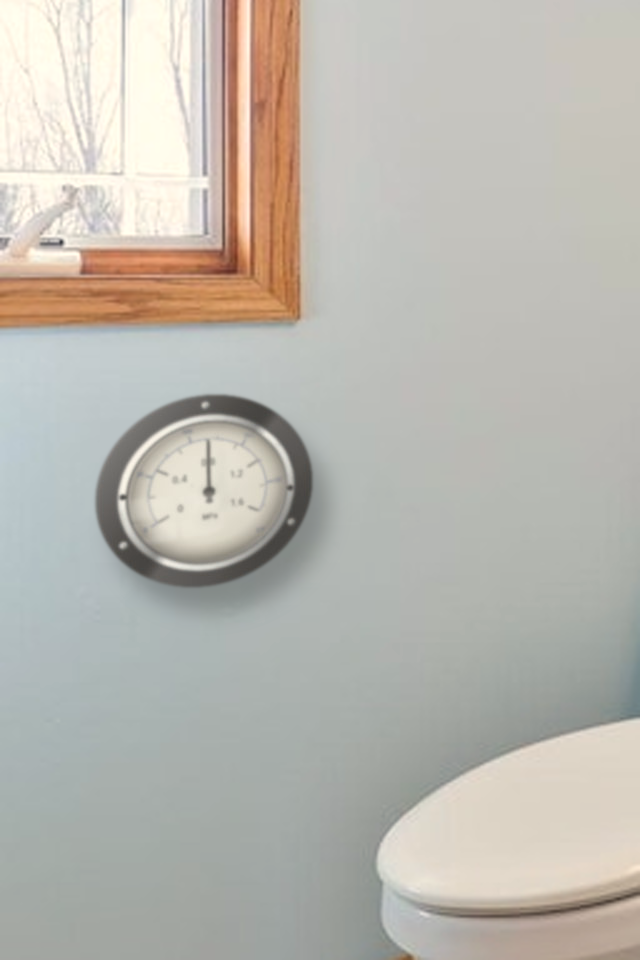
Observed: 0.8 MPa
